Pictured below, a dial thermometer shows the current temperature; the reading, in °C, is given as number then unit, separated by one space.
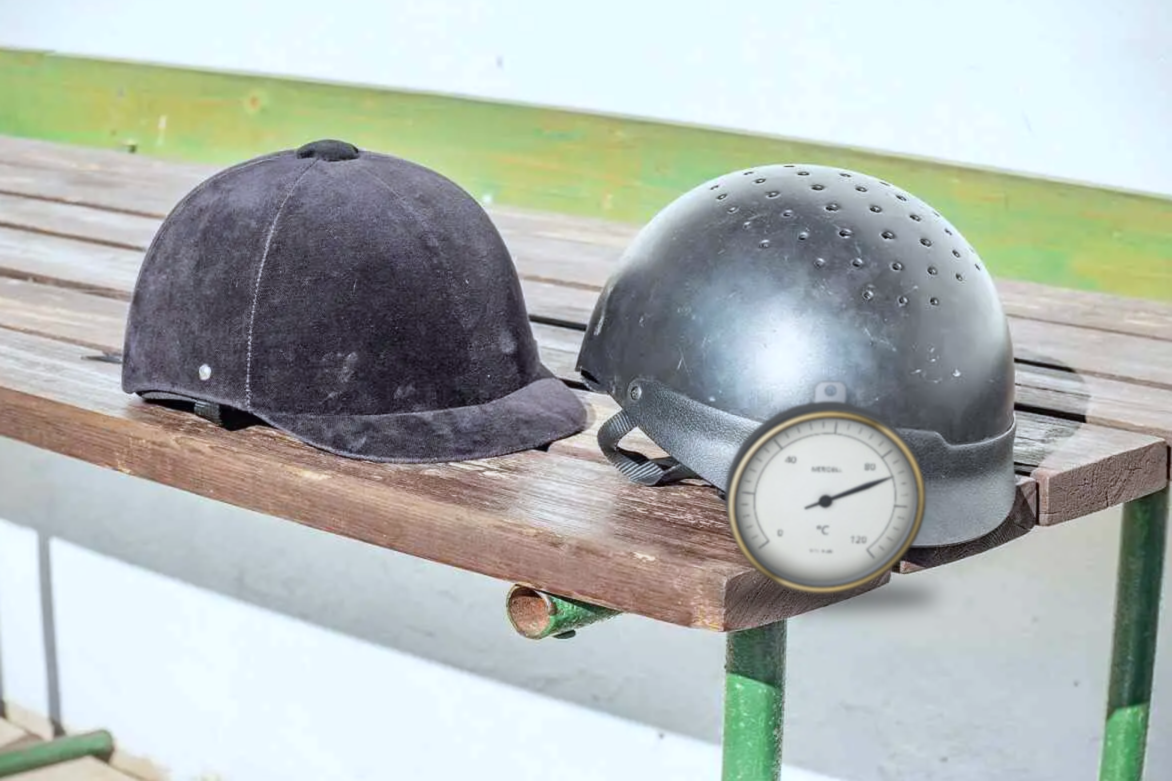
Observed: 88 °C
